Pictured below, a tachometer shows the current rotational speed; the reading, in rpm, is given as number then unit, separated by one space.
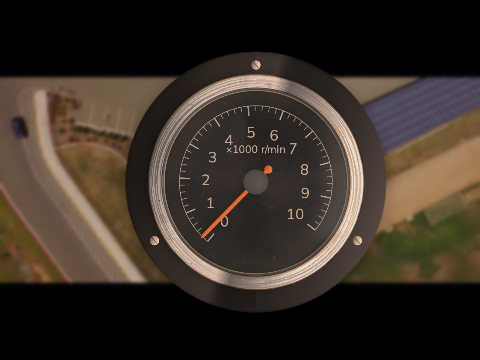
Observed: 200 rpm
